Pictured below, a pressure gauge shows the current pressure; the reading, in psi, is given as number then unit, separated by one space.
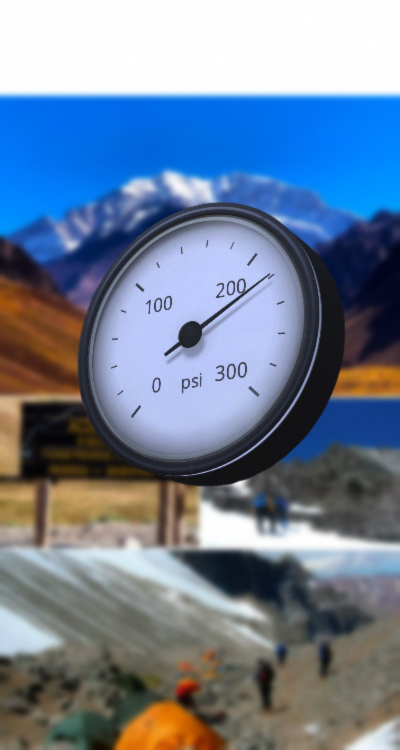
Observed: 220 psi
